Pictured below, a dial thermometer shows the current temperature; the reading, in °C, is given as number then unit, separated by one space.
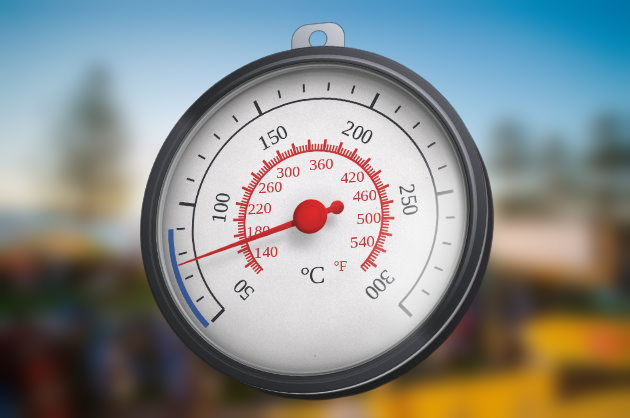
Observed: 75 °C
